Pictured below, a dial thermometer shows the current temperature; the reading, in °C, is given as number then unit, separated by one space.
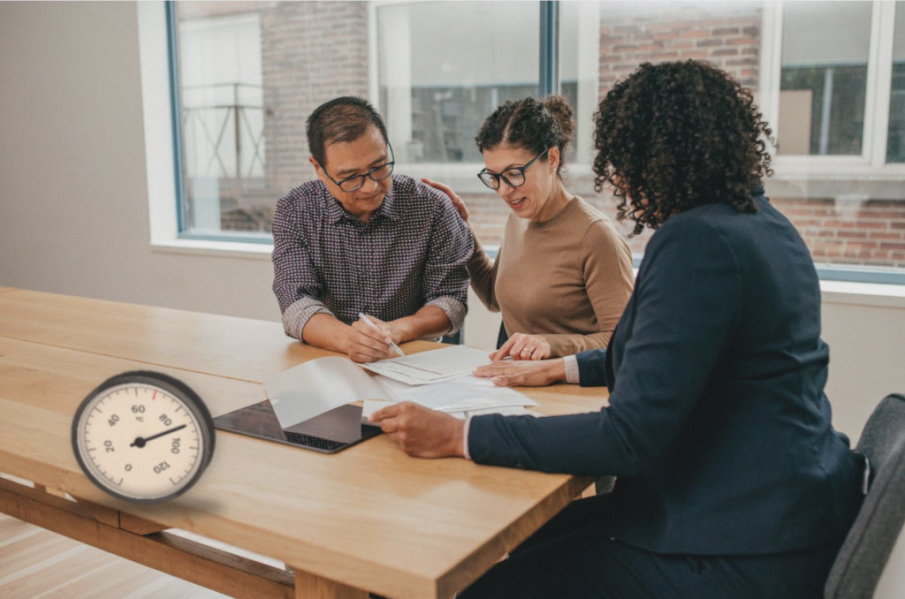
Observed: 88 °C
